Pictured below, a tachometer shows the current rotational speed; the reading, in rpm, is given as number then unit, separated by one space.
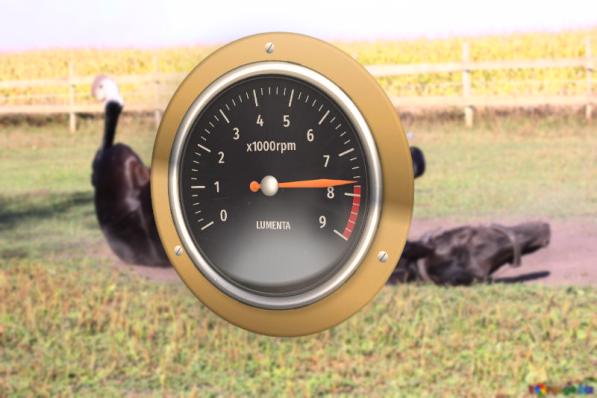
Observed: 7700 rpm
